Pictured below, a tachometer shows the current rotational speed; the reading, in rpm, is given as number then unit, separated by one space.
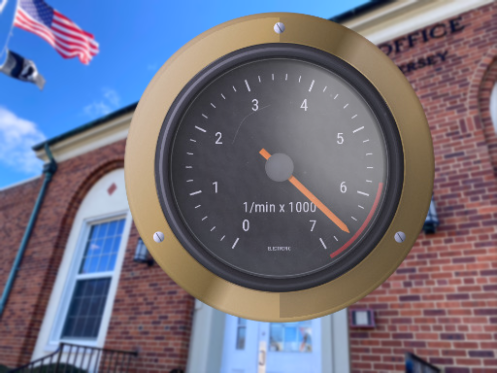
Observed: 6600 rpm
